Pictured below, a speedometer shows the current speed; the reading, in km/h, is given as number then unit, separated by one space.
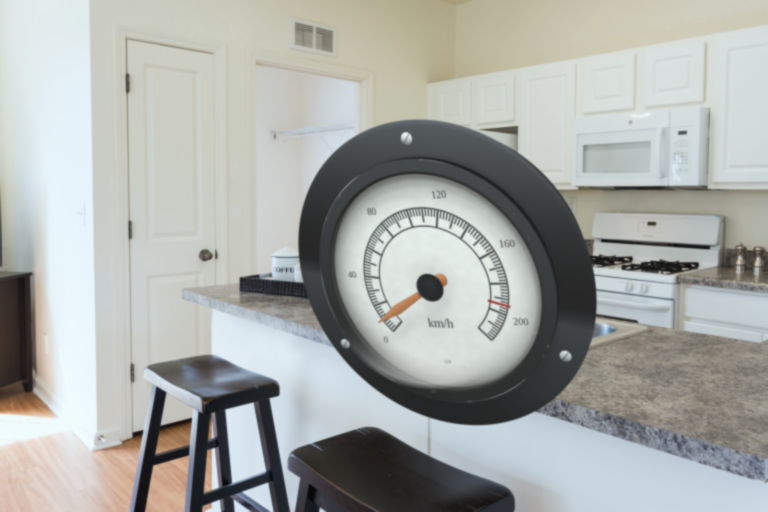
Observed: 10 km/h
